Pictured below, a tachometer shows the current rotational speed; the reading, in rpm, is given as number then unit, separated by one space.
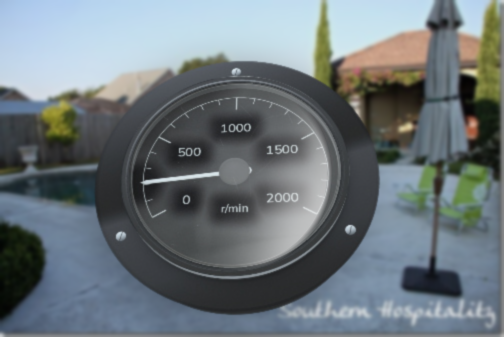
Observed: 200 rpm
